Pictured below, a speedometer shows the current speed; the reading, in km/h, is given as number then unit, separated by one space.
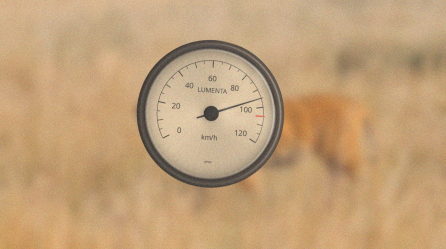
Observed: 95 km/h
